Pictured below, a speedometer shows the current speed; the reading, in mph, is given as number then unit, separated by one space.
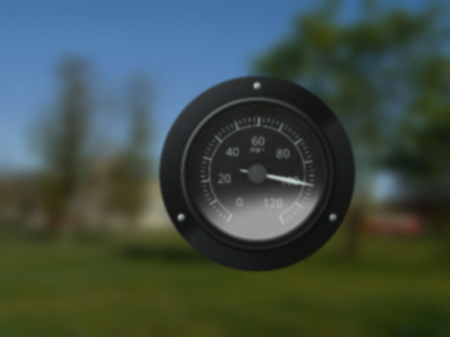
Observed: 100 mph
